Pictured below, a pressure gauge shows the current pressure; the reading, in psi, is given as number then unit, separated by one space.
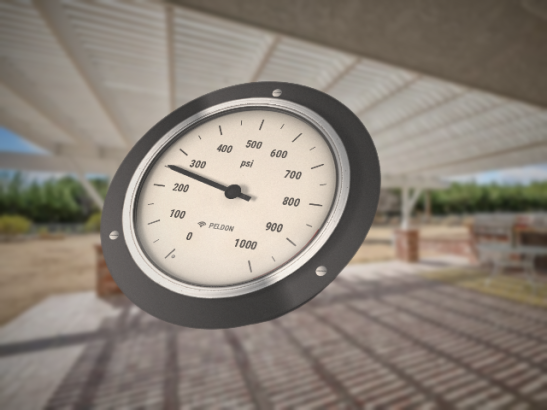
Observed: 250 psi
